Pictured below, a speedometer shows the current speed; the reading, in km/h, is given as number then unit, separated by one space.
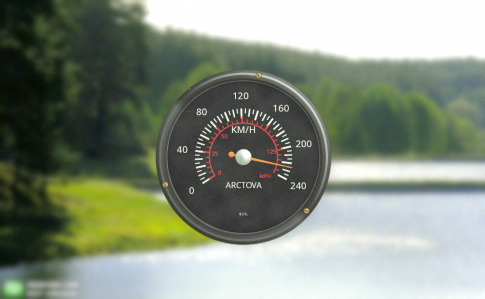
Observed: 225 km/h
